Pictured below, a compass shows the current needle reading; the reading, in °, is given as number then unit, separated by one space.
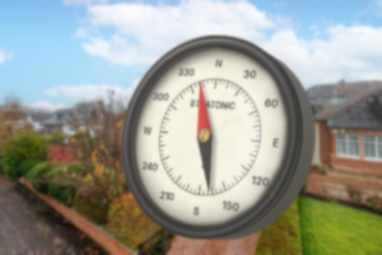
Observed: 345 °
